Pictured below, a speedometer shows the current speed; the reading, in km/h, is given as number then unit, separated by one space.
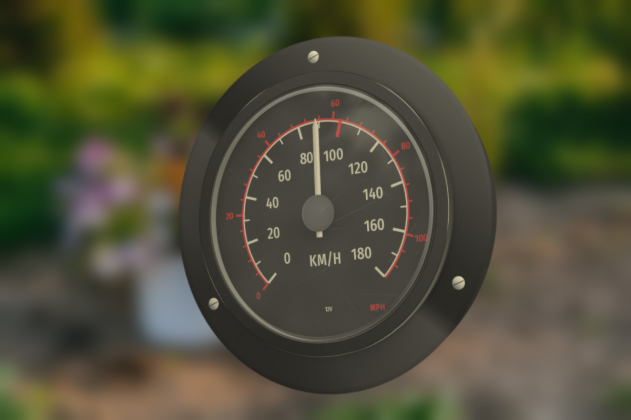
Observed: 90 km/h
